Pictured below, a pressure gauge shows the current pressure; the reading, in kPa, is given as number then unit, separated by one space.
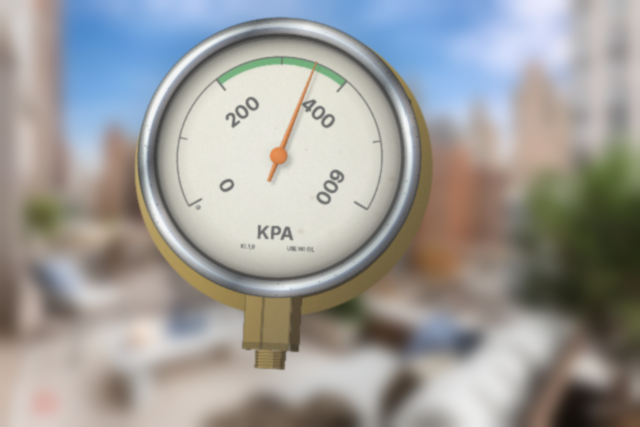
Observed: 350 kPa
